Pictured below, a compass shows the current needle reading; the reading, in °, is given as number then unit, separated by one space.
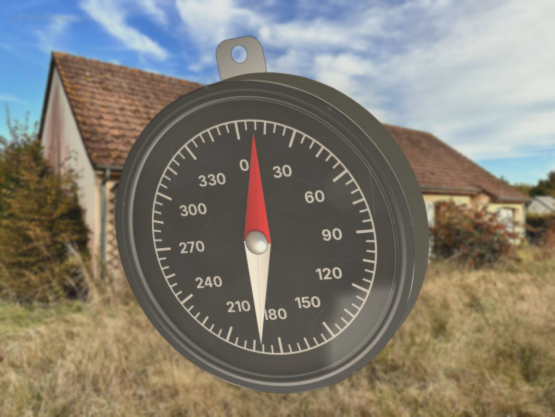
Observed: 10 °
